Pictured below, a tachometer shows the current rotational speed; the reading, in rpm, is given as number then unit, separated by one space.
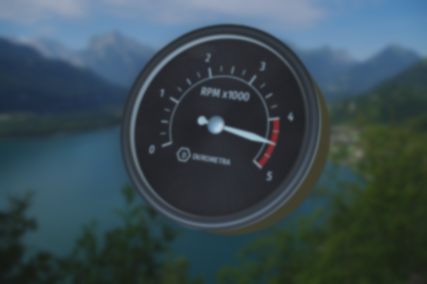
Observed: 4500 rpm
